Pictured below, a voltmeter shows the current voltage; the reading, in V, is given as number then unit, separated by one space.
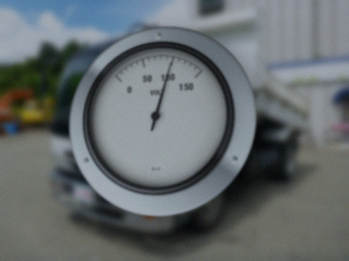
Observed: 100 V
